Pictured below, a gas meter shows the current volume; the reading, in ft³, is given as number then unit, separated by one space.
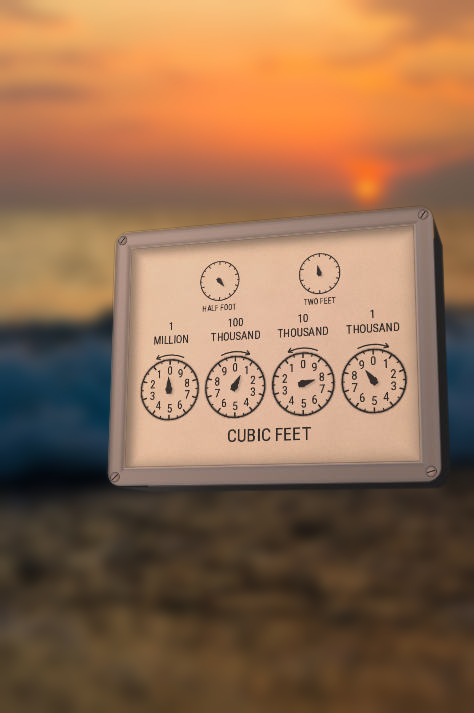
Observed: 7900 ft³
